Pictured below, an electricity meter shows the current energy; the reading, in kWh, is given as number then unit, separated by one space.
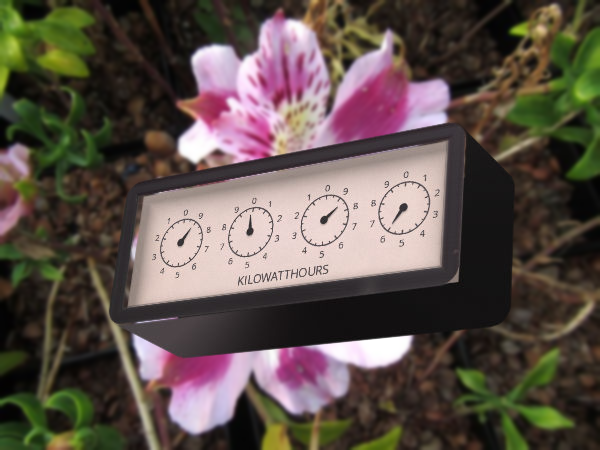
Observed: 8986 kWh
